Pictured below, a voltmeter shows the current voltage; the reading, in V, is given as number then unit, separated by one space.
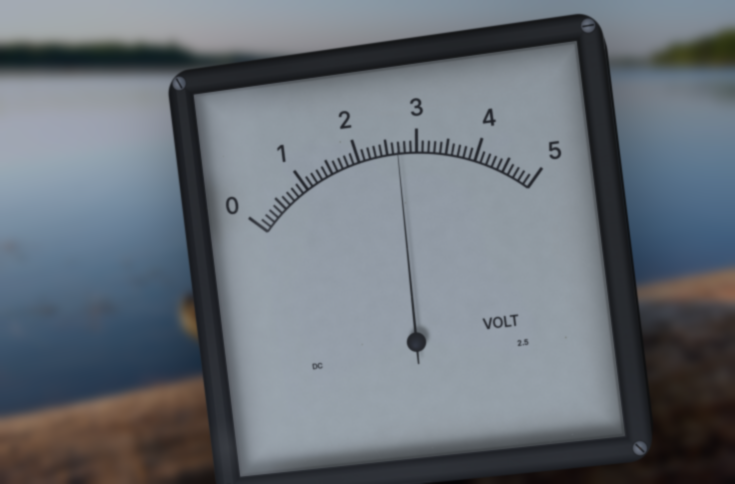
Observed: 2.7 V
